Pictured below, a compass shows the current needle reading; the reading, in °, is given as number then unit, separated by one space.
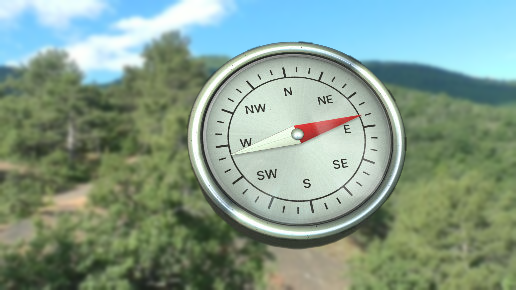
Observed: 80 °
